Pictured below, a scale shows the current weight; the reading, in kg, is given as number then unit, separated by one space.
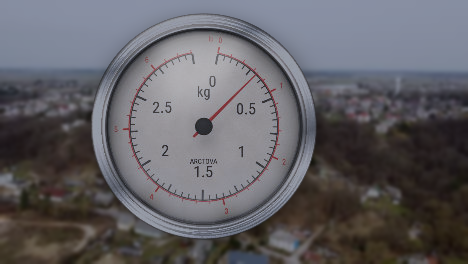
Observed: 0.3 kg
